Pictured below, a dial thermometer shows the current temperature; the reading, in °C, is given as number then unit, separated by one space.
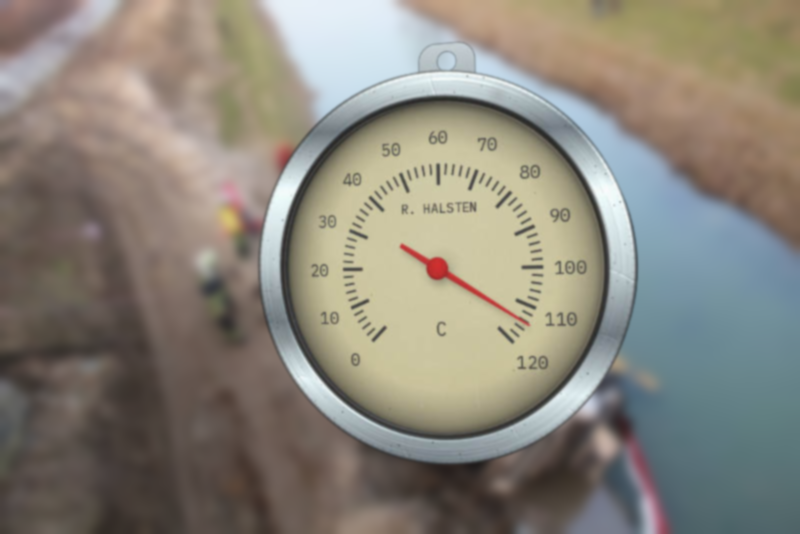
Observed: 114 °C
